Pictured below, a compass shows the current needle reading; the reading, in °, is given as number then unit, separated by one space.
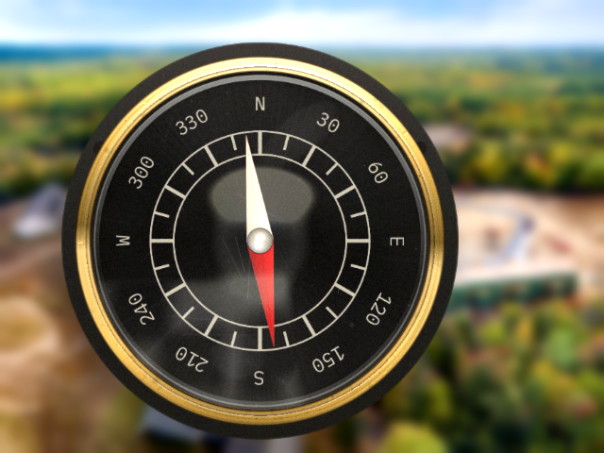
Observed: 172.5 °
